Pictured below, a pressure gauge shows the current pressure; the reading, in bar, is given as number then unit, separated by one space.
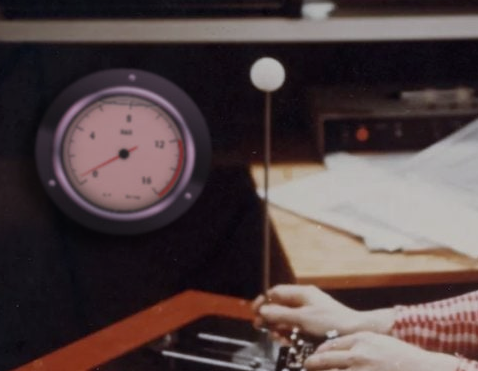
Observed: 0.5 bar
